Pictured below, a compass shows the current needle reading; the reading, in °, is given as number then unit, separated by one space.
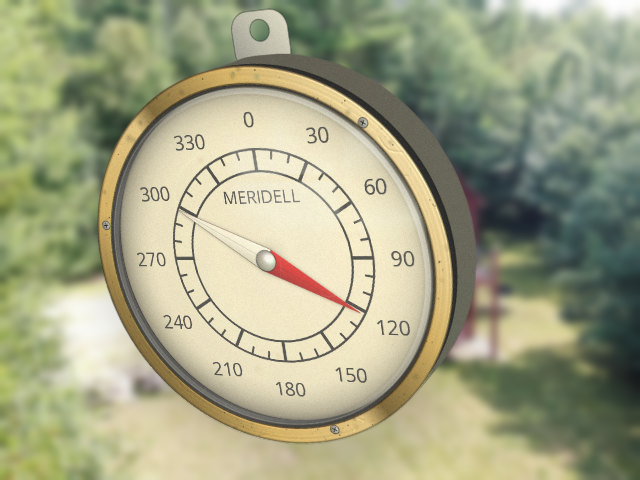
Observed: 120 °
